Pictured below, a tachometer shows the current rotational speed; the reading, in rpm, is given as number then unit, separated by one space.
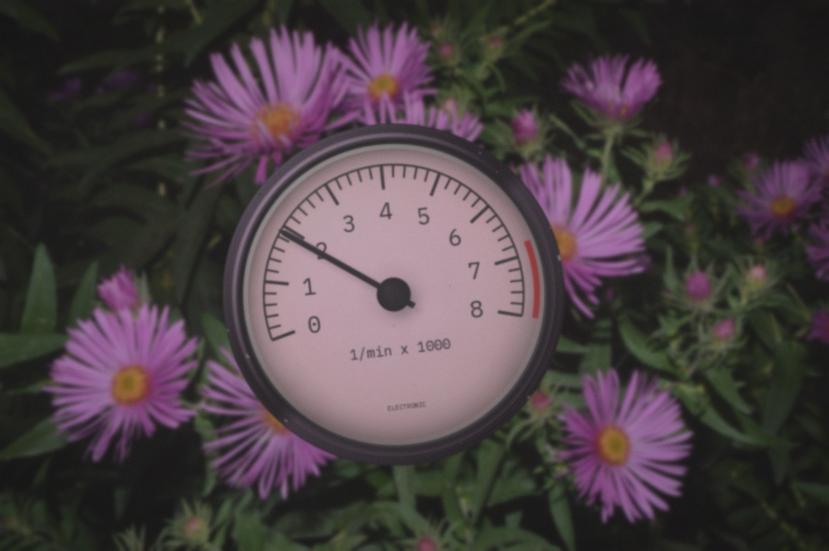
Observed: 1900 rpm
